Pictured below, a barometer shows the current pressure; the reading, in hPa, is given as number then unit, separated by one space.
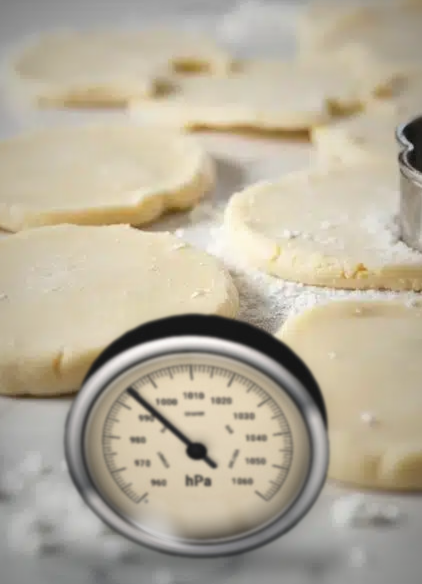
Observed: 995 hPa
